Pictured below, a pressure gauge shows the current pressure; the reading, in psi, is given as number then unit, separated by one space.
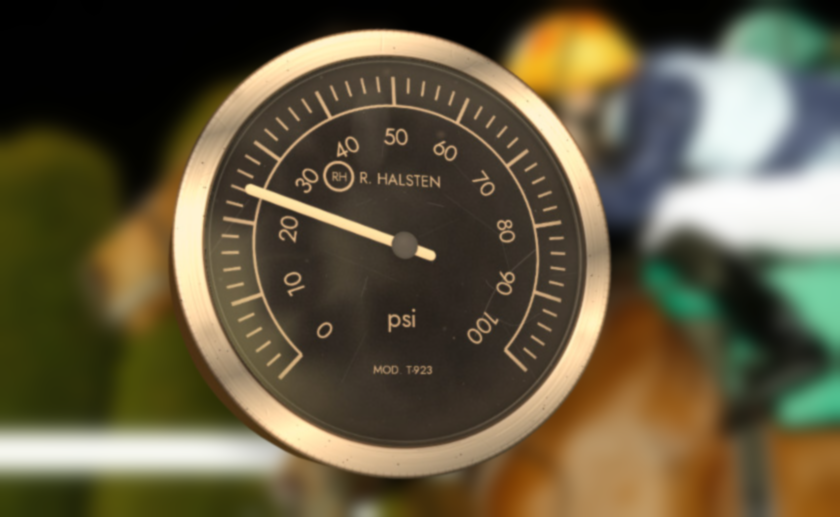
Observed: 24 psi
